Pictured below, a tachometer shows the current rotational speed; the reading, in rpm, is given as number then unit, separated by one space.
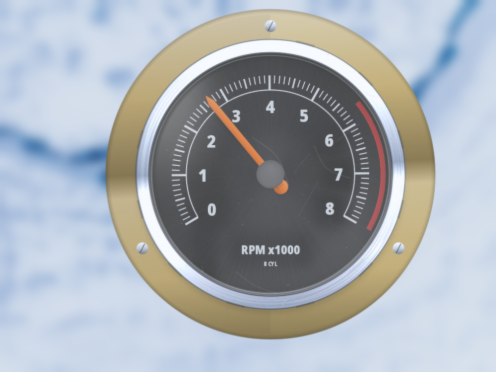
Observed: 2700 rpm
